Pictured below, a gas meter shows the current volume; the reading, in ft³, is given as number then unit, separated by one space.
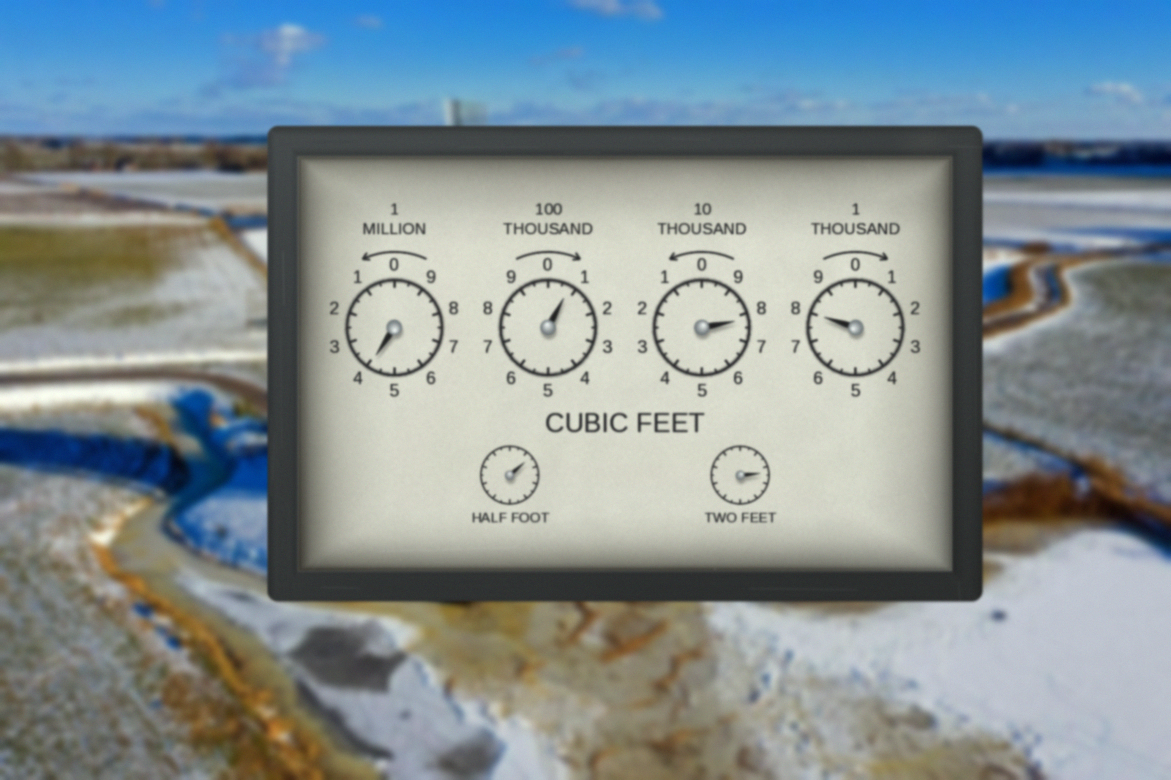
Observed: 407800 ft³
